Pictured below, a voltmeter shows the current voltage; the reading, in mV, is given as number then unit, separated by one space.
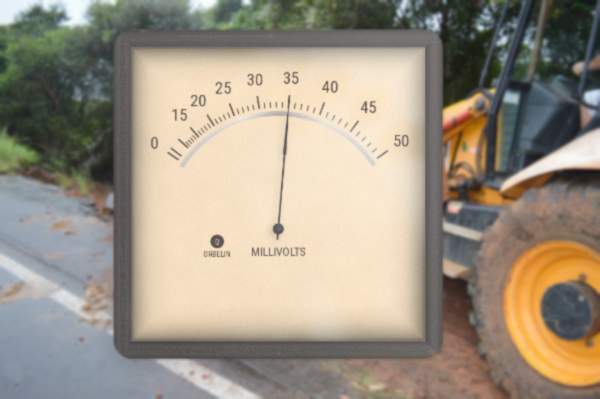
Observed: 35 mV
